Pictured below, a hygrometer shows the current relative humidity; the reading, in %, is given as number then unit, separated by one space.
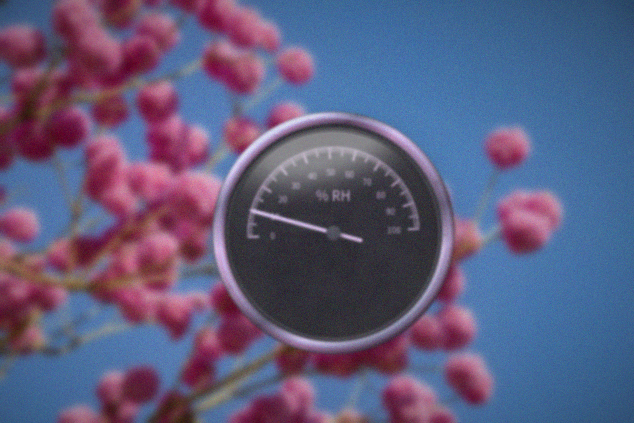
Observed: 10 %
